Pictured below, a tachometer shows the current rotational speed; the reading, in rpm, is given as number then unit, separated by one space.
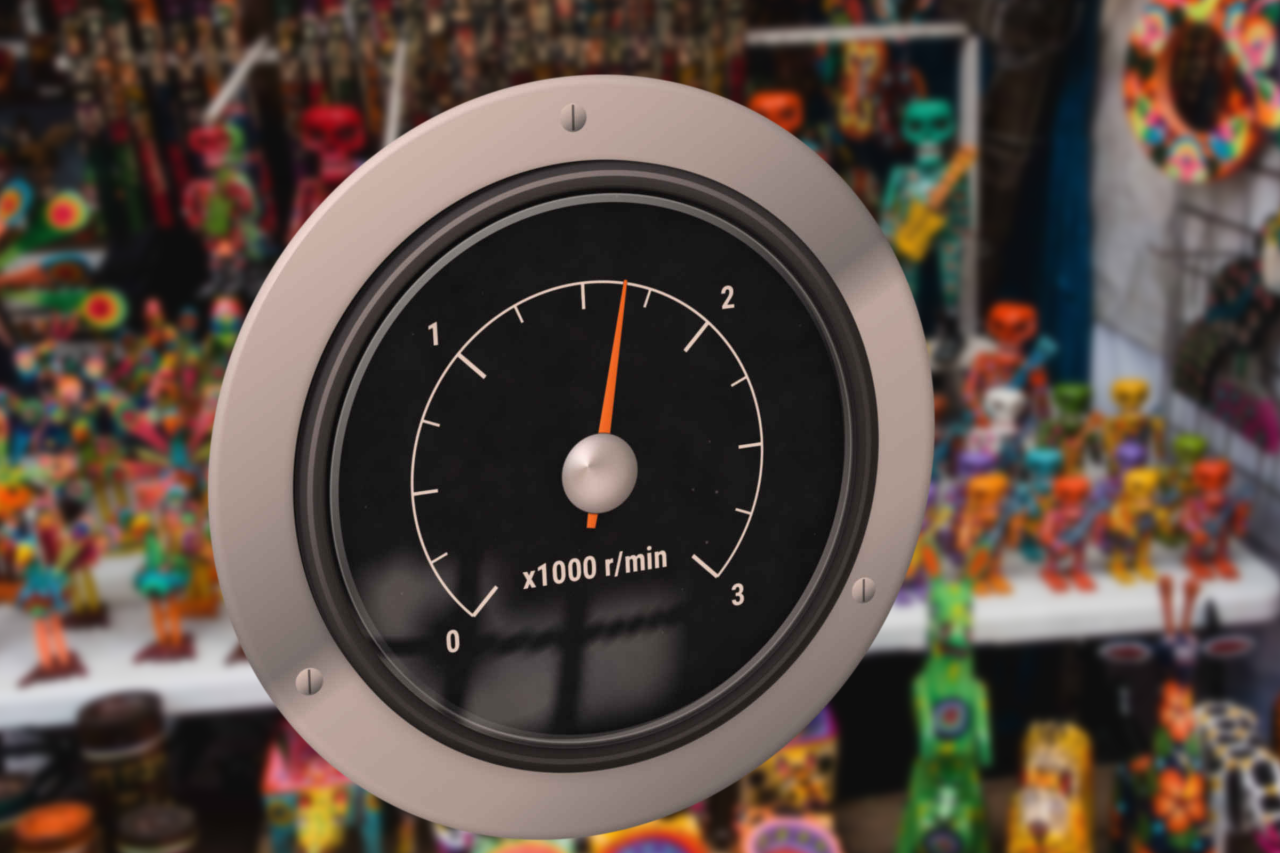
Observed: 1625 rpm
